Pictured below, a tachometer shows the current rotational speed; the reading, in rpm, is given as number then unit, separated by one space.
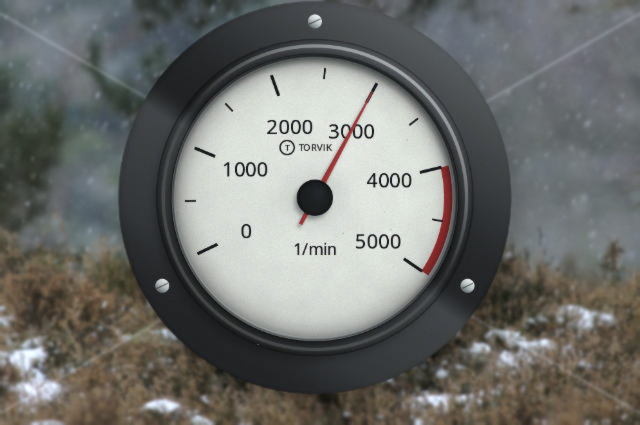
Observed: 3000 rpm
